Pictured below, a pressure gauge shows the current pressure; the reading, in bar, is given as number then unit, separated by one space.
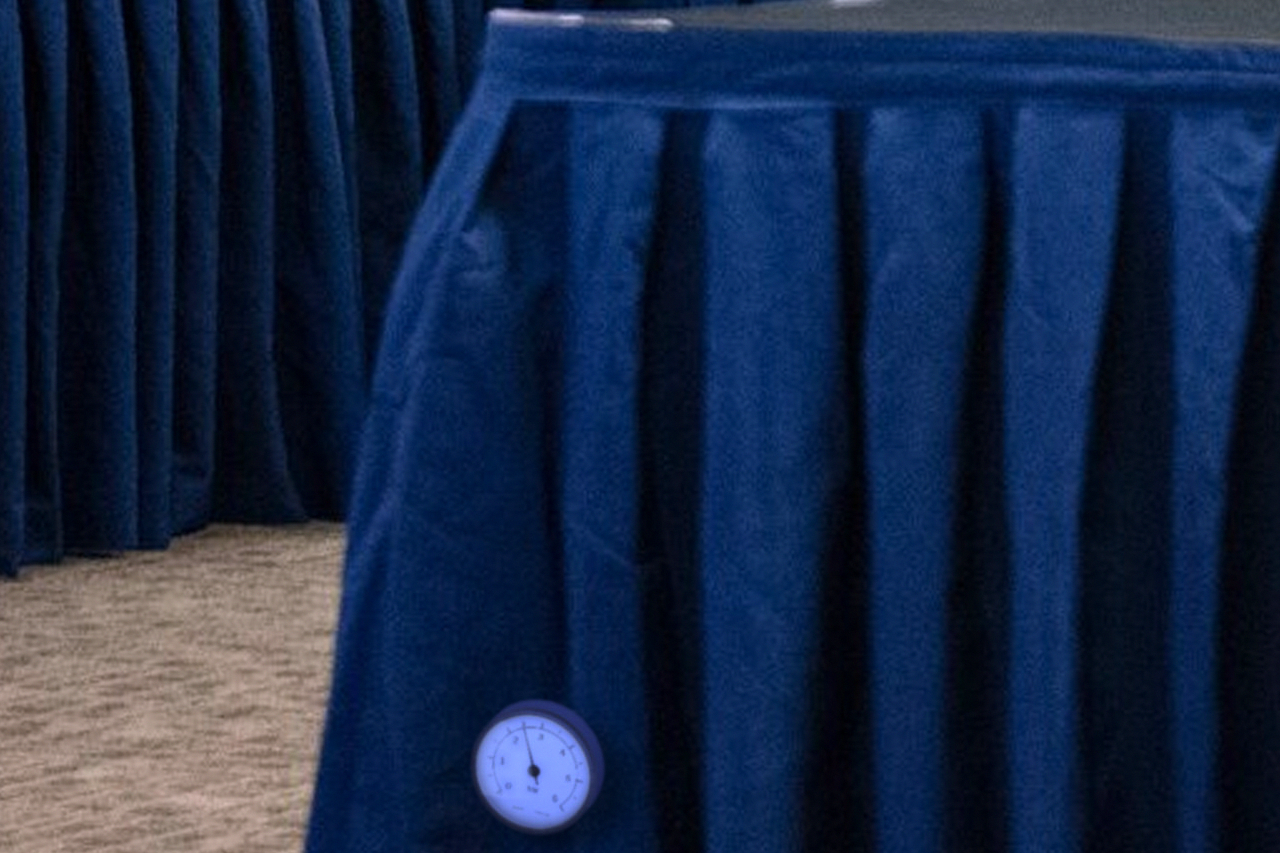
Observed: 2.5 bar
